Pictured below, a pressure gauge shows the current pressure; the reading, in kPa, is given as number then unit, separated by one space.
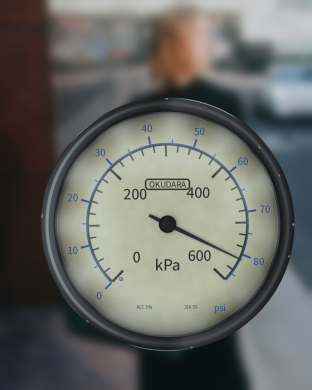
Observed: 560 kPa
